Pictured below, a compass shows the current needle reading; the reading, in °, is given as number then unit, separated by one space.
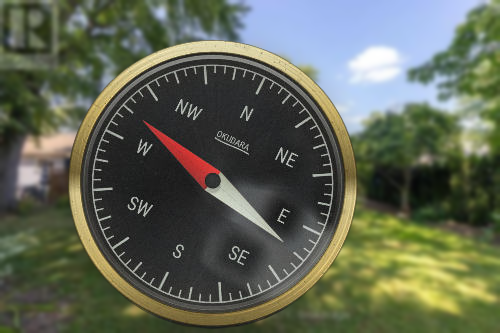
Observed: 285 °
